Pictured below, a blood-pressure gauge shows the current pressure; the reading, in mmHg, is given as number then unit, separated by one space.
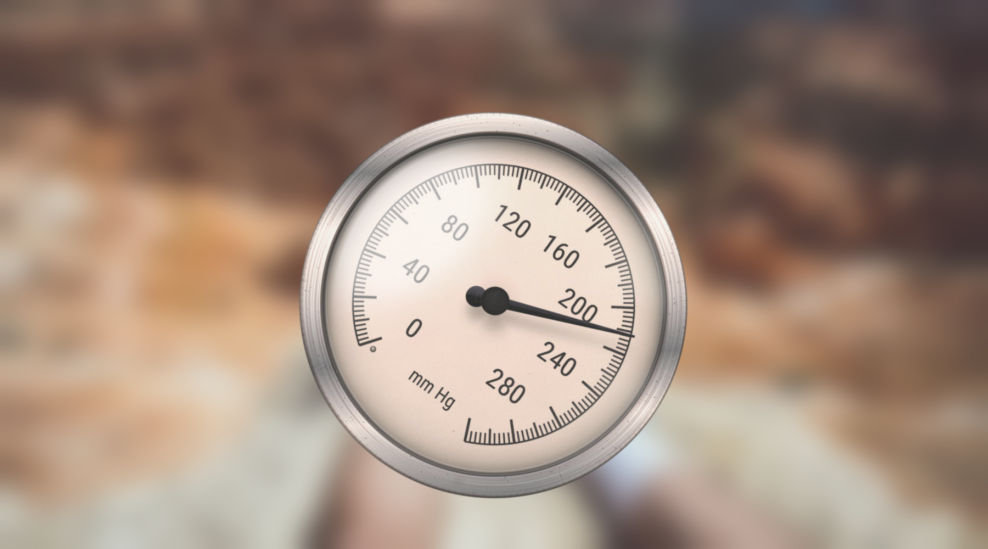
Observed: 212 mmHg
